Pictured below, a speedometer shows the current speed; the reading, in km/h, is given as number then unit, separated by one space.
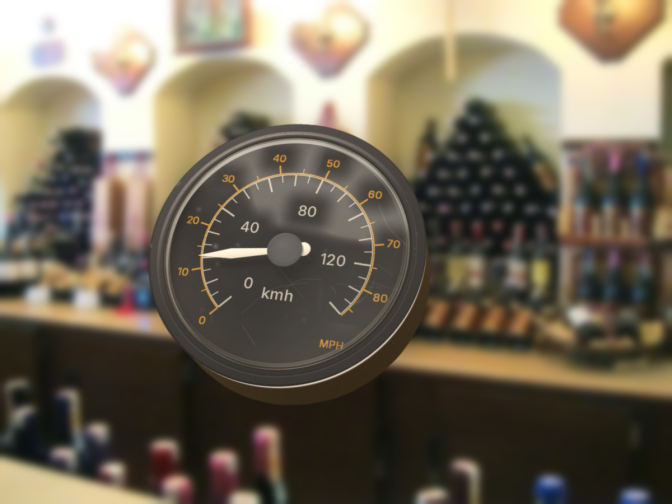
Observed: 20 km/h
